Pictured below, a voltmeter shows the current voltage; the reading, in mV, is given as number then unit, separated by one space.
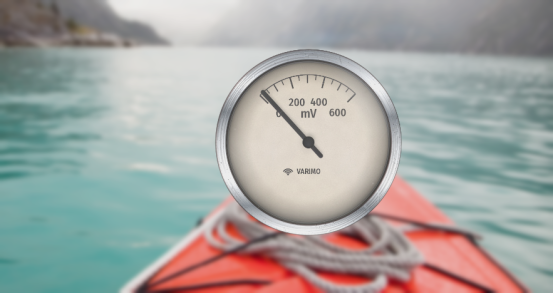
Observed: 25 mV
